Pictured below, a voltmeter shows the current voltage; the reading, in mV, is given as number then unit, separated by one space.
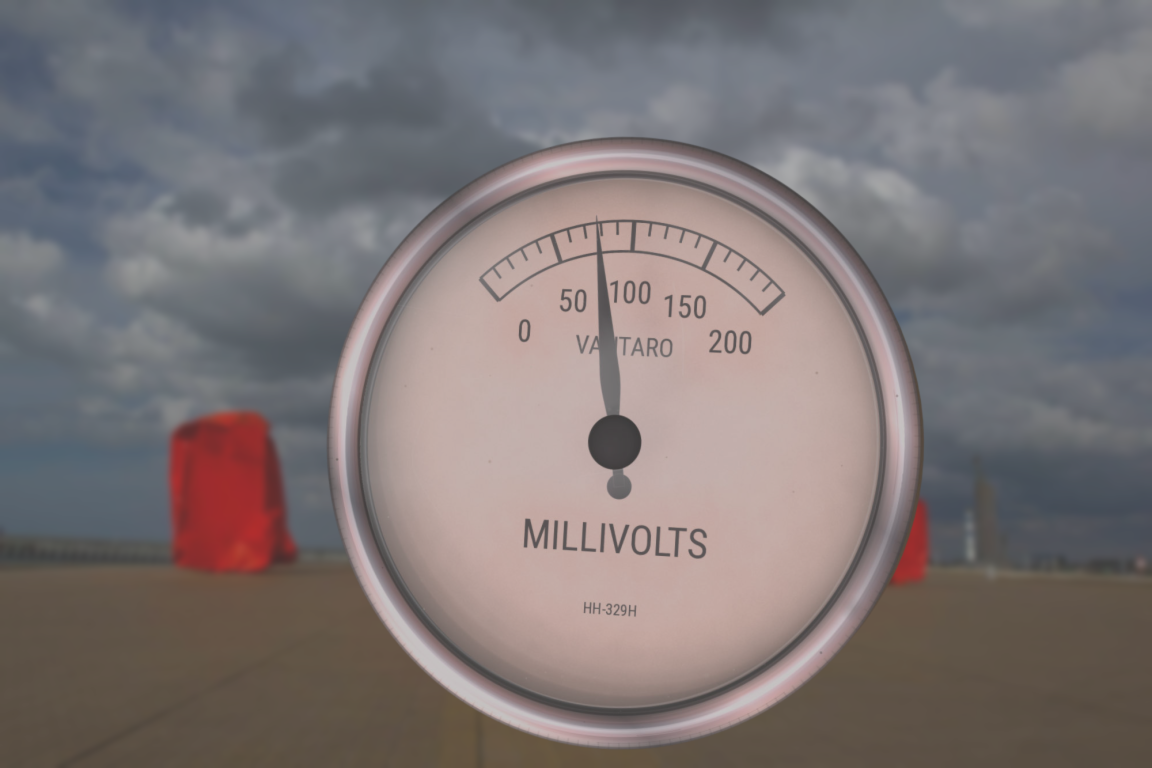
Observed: 80 mV
